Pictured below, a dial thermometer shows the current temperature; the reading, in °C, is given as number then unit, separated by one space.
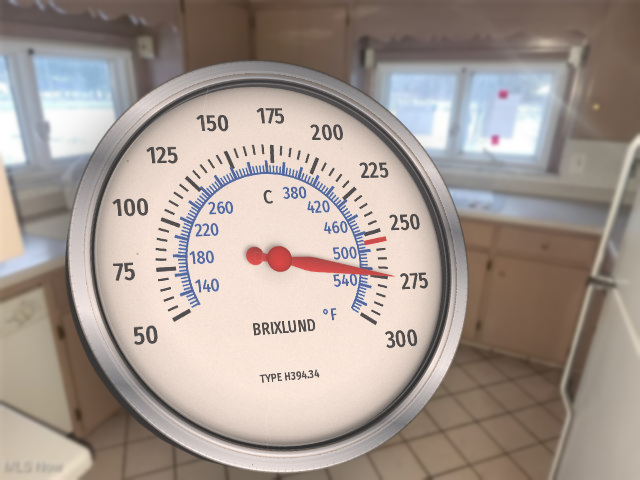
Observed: 275 °C
